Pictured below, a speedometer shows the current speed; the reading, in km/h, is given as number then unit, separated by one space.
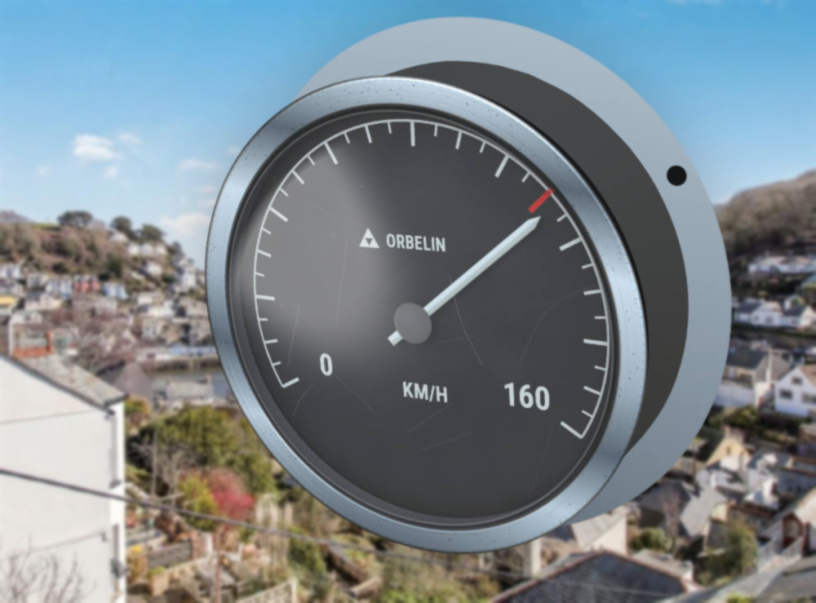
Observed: 112.5 km/h
